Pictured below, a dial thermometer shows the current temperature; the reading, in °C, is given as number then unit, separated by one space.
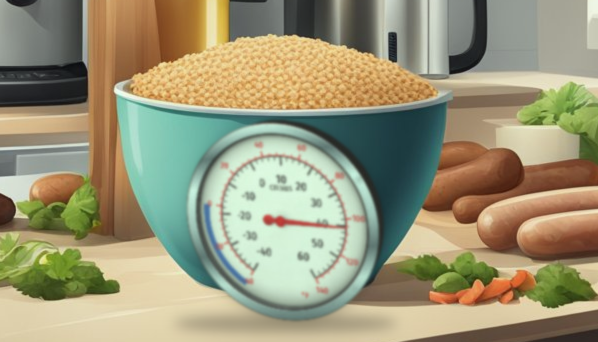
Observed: 40 °C
